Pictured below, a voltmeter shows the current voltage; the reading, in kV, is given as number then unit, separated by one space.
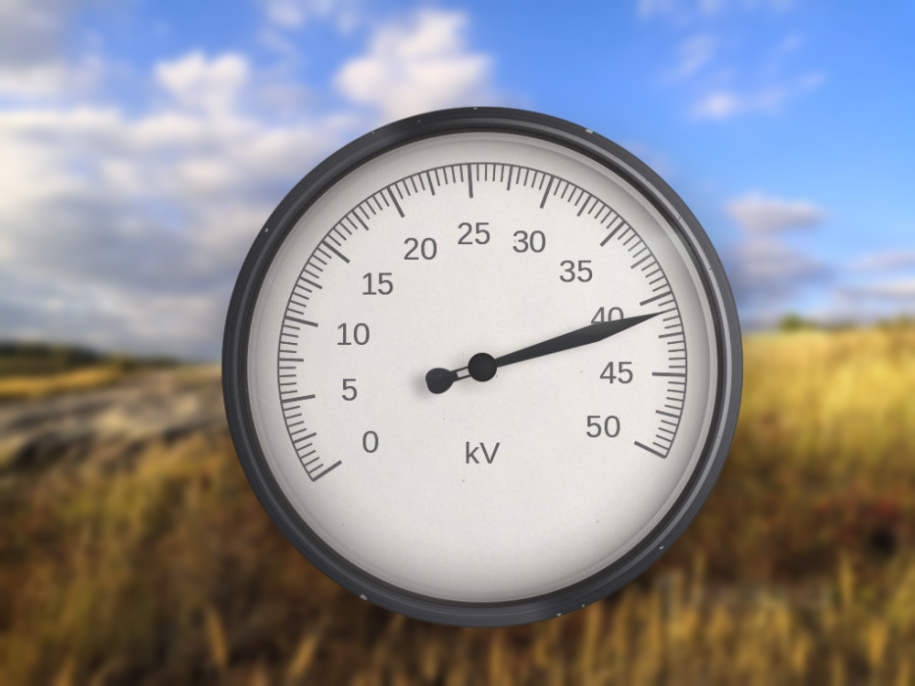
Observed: 41 kV
